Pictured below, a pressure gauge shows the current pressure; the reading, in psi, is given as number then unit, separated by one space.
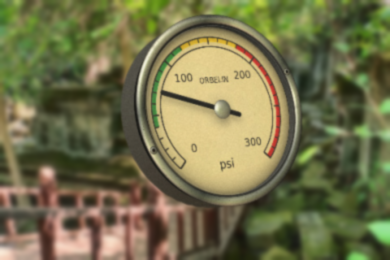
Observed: 70 psi
